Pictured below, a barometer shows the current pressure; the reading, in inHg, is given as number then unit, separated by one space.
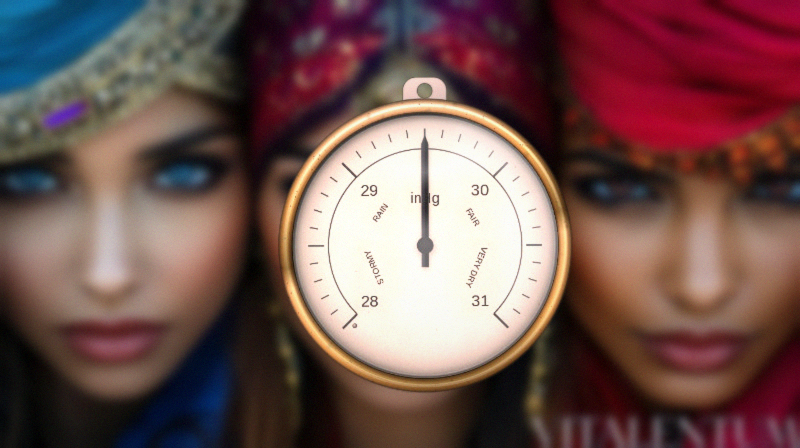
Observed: 29.5 inHg
